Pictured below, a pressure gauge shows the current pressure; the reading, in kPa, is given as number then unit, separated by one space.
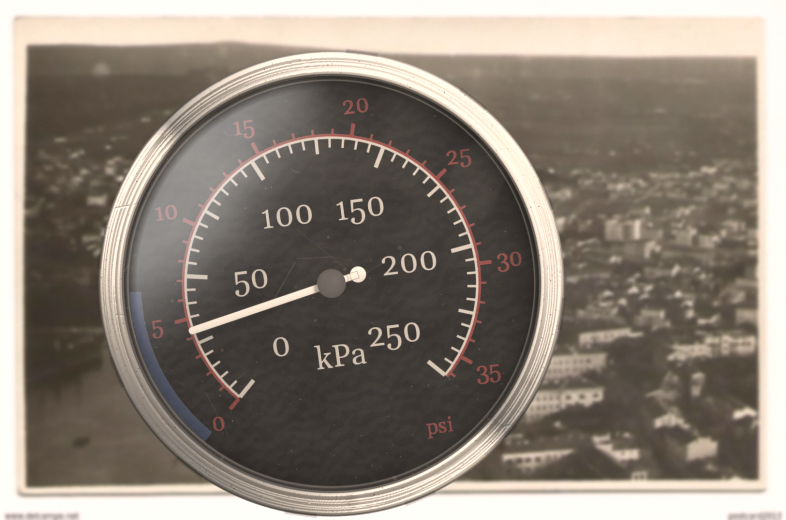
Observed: 30 kPa
